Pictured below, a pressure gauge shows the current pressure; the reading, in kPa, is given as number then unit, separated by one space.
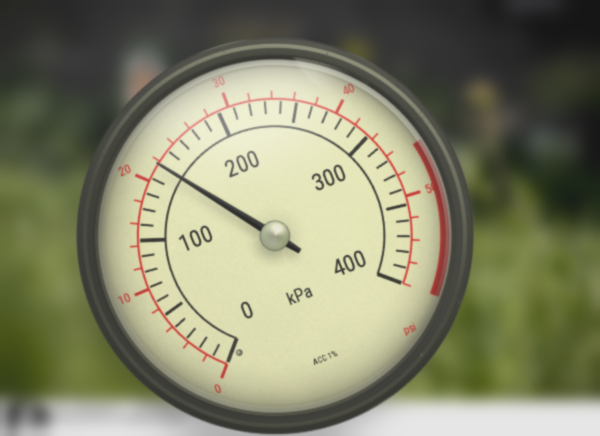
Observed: 150 kPa
